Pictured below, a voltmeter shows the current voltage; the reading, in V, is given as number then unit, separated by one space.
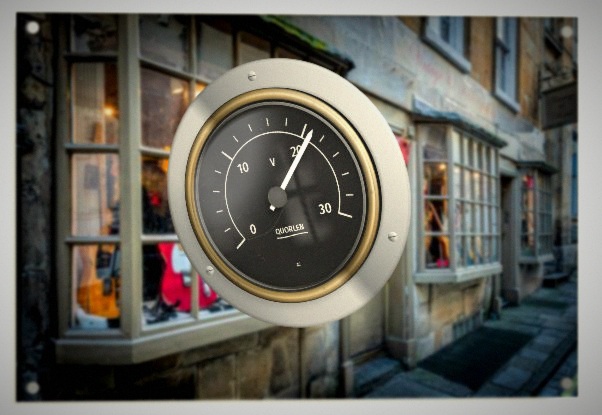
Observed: 21 V
